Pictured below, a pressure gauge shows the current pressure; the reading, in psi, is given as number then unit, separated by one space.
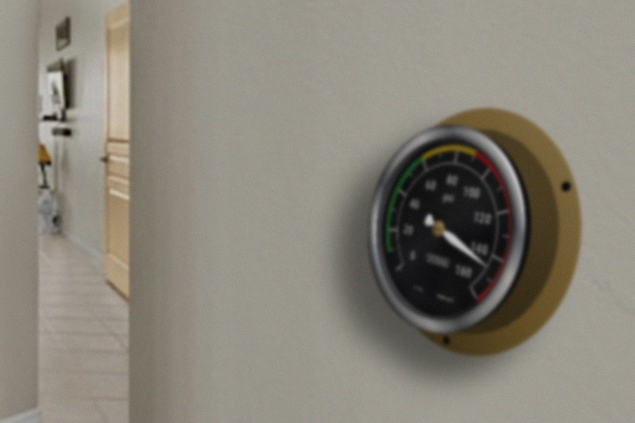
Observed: 145 psi
